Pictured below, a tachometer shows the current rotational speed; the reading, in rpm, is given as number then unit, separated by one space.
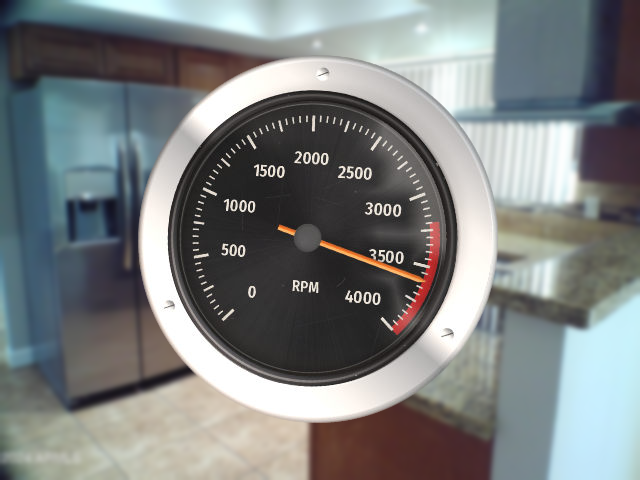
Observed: 3600 rpm
